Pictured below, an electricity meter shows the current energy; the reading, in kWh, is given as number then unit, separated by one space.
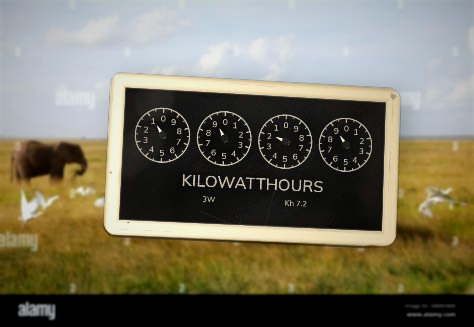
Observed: 919 kWh
